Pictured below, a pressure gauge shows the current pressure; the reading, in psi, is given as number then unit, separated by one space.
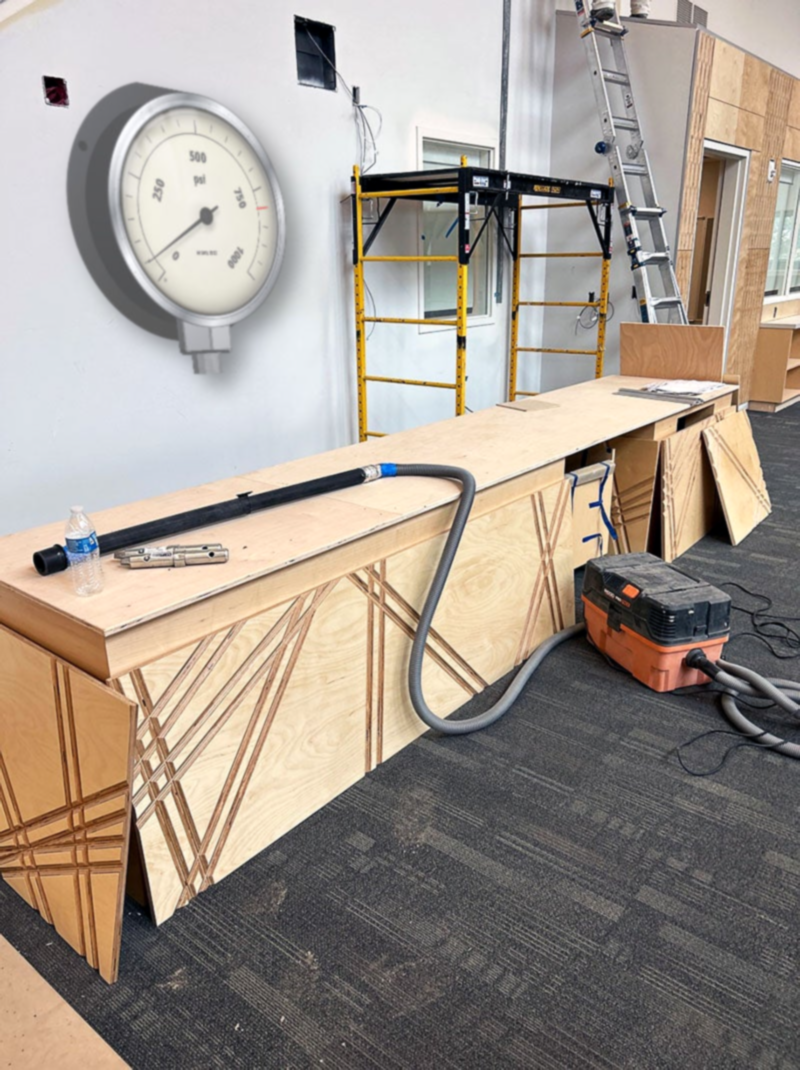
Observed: 50 psi
